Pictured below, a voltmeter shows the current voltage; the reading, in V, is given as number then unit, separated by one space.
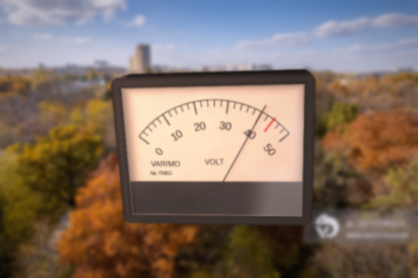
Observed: 40 V
